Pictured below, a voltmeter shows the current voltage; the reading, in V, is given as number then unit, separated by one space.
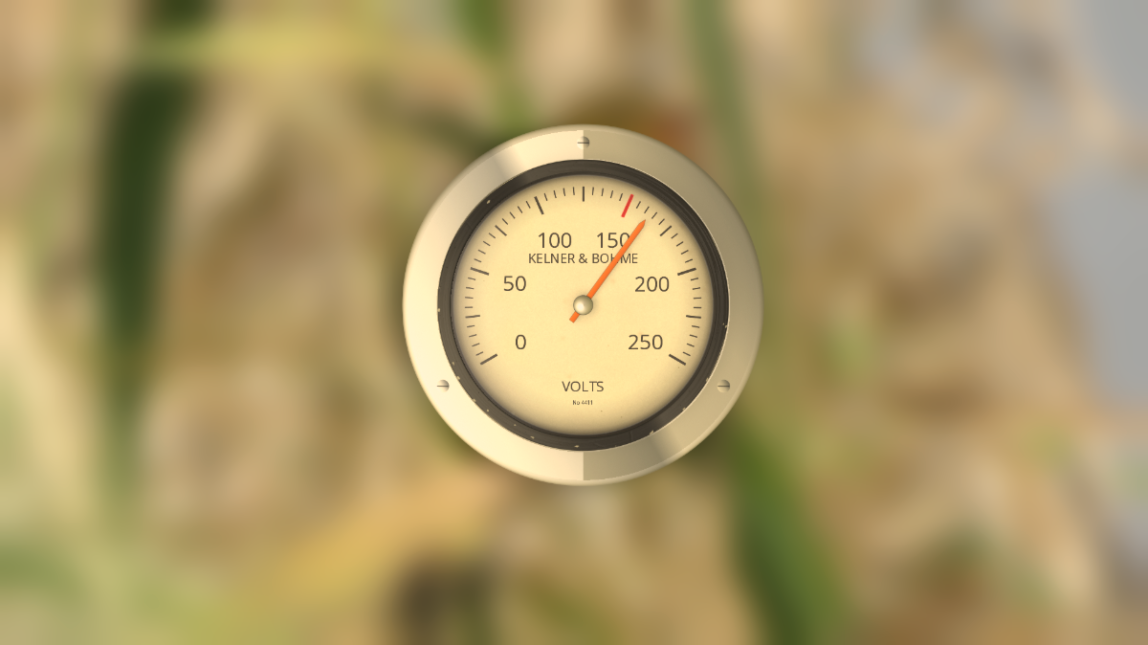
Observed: 162.5 V
